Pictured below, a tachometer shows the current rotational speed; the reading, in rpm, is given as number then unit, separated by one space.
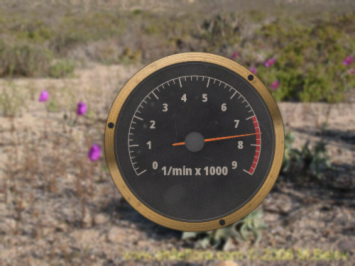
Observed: 7600 rpm
